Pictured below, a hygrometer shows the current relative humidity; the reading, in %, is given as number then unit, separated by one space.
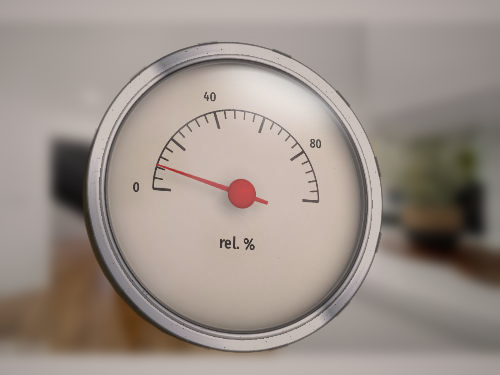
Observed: 8 %
